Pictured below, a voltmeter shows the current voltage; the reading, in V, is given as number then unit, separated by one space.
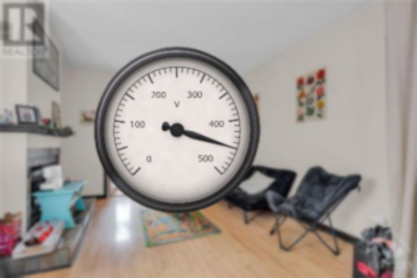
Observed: 450 V
